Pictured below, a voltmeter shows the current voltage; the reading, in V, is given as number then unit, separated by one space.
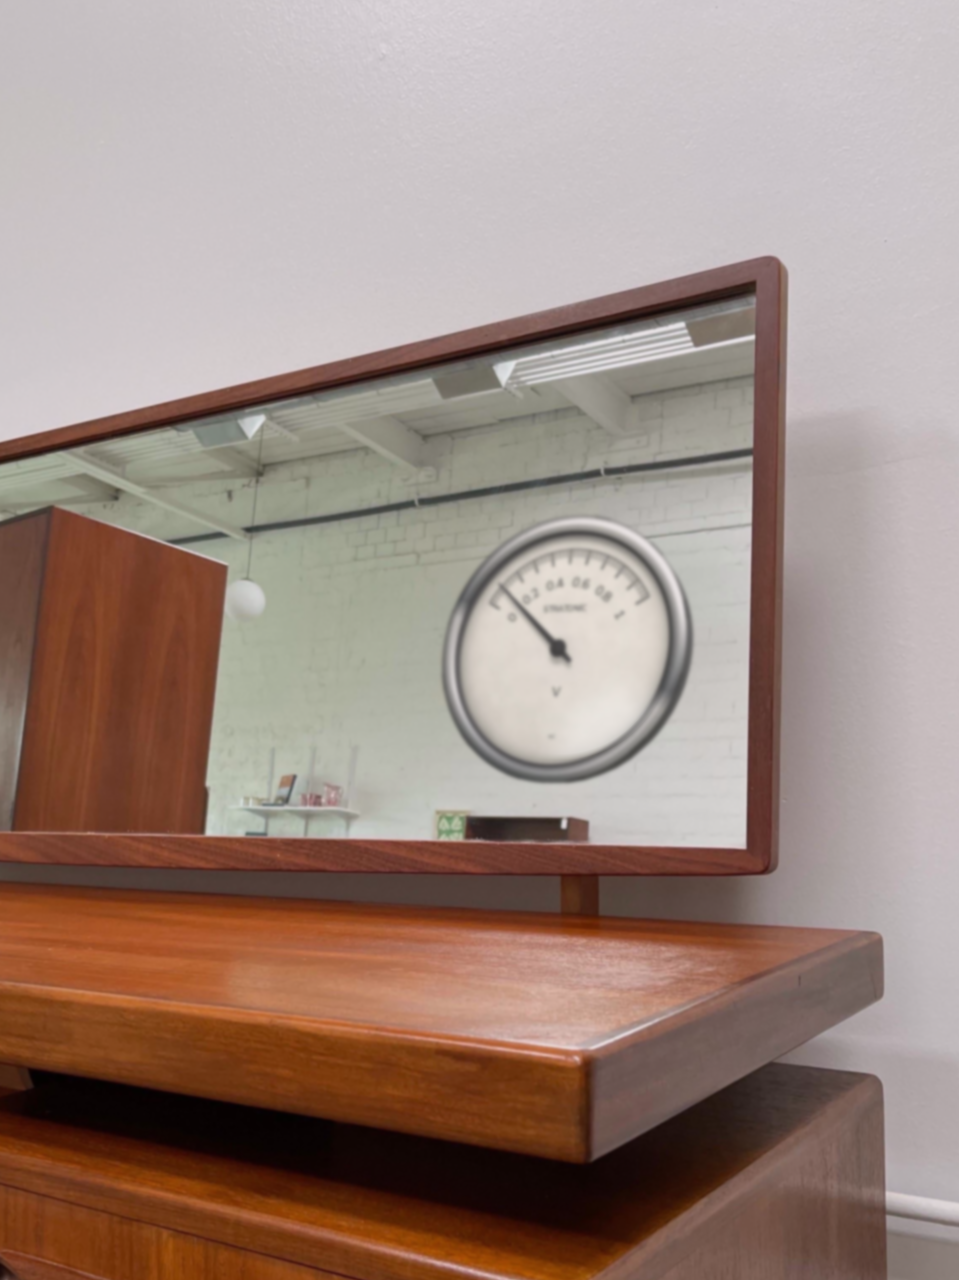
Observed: 0.1 V
